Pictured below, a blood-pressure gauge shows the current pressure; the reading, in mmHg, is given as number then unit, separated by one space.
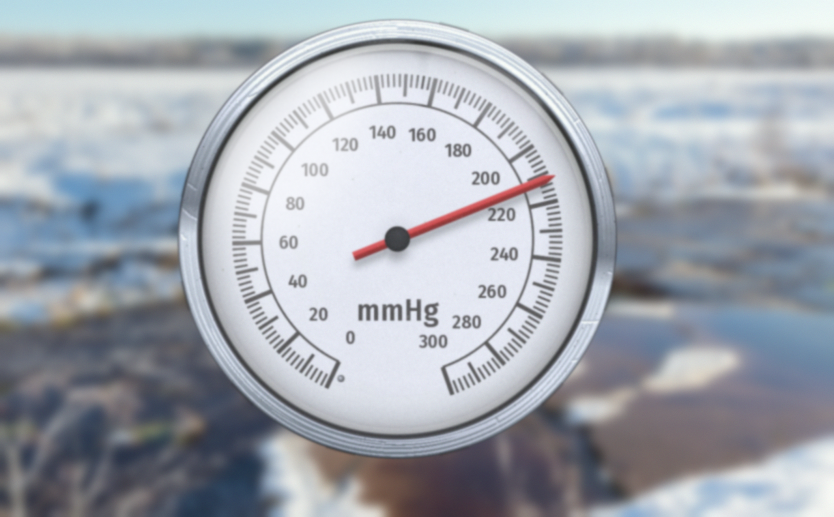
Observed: 212 mmHg
